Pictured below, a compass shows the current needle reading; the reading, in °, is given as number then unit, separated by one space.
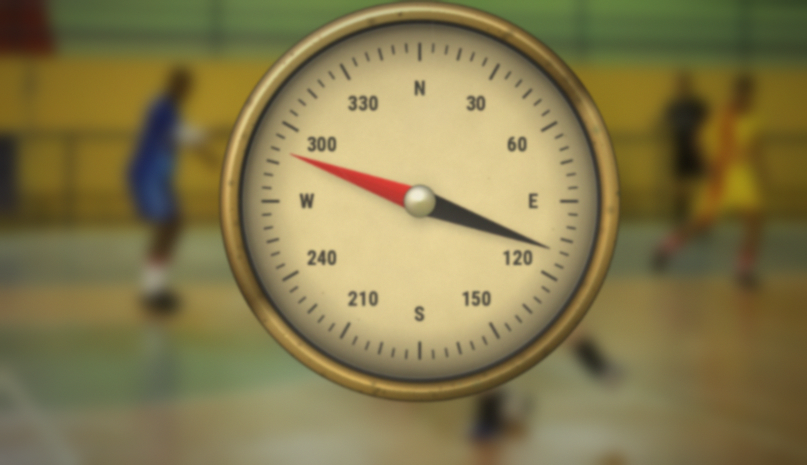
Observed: 290 °
